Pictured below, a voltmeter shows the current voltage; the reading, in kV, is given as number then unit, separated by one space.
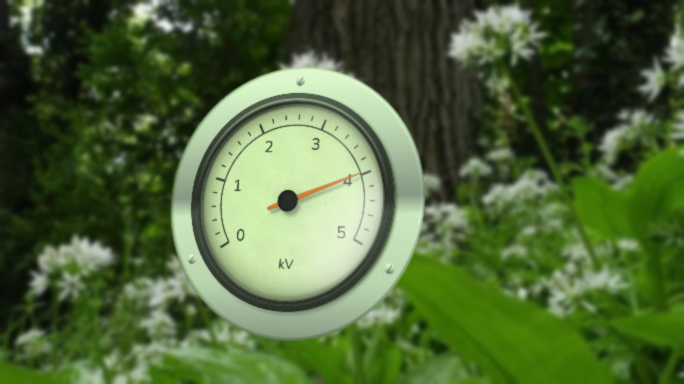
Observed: 4 kV
